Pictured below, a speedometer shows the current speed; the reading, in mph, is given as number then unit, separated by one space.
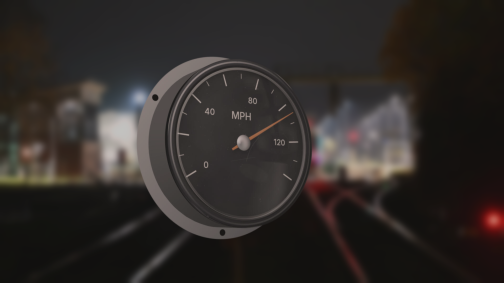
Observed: 105 mph
